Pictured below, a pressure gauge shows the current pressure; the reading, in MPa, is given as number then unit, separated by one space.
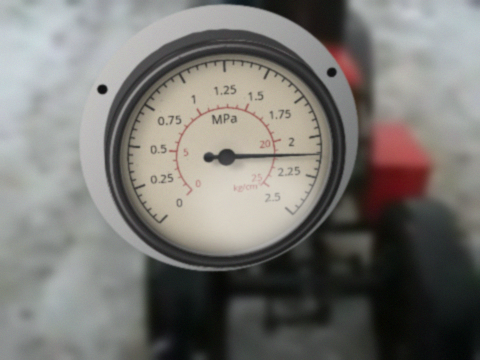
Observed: 2.1 MPa
